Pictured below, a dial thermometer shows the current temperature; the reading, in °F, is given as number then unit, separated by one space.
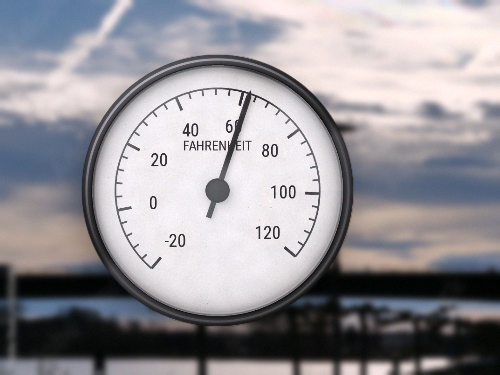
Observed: 62 °F
